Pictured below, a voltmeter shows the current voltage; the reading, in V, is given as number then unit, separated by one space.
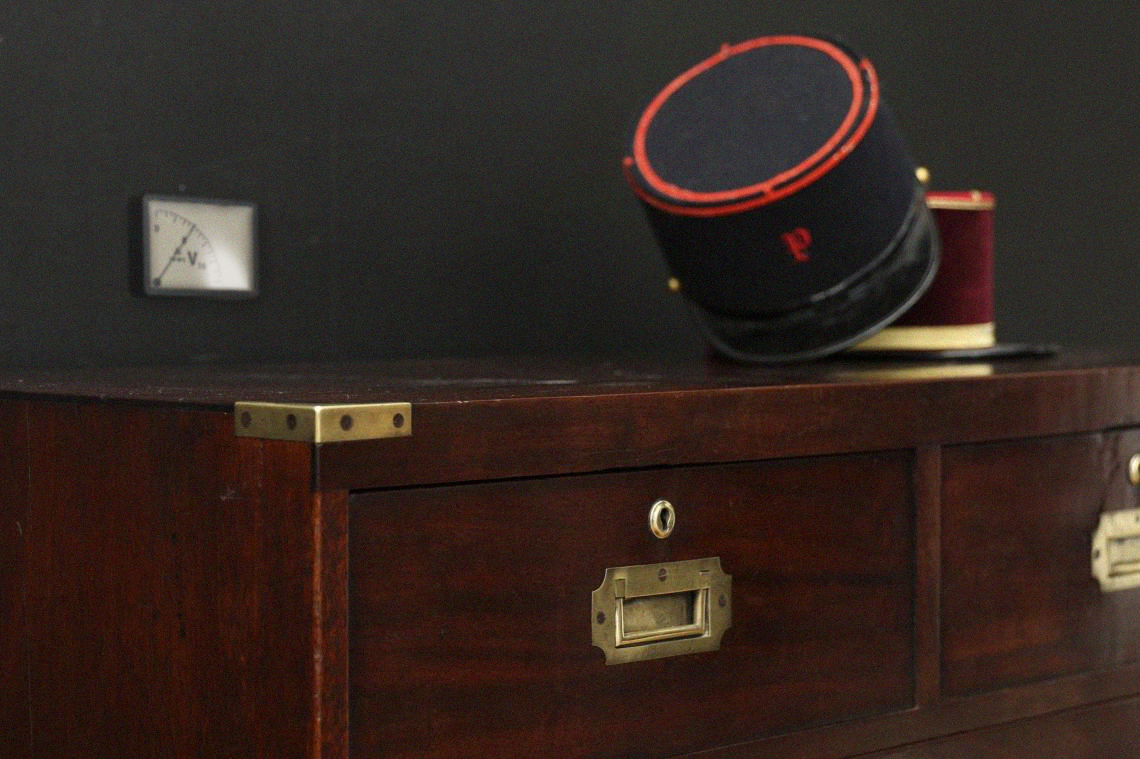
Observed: 8 V
